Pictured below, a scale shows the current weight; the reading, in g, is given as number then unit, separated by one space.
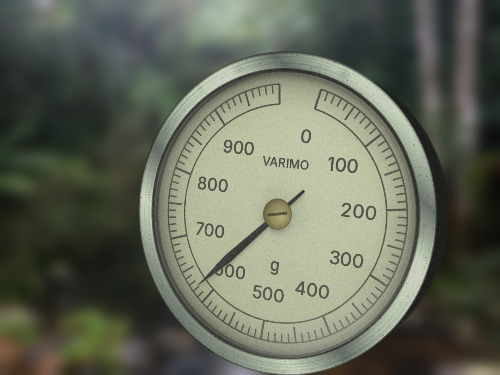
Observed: 620 g
